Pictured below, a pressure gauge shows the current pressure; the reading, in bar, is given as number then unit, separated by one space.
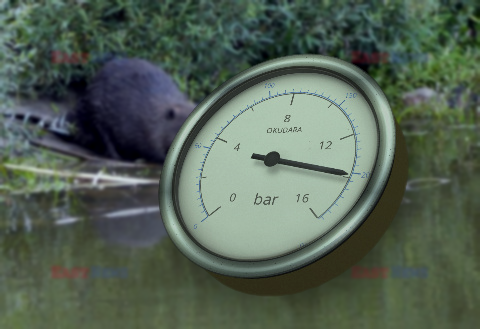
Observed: 14 bar
